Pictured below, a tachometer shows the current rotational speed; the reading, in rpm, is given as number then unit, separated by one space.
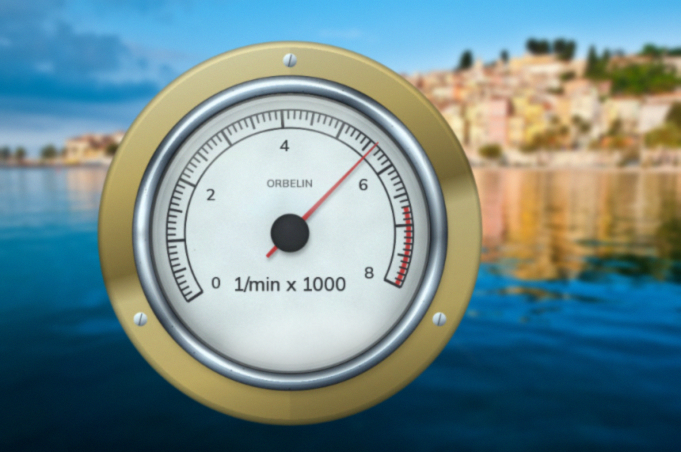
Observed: 5600 rpm
